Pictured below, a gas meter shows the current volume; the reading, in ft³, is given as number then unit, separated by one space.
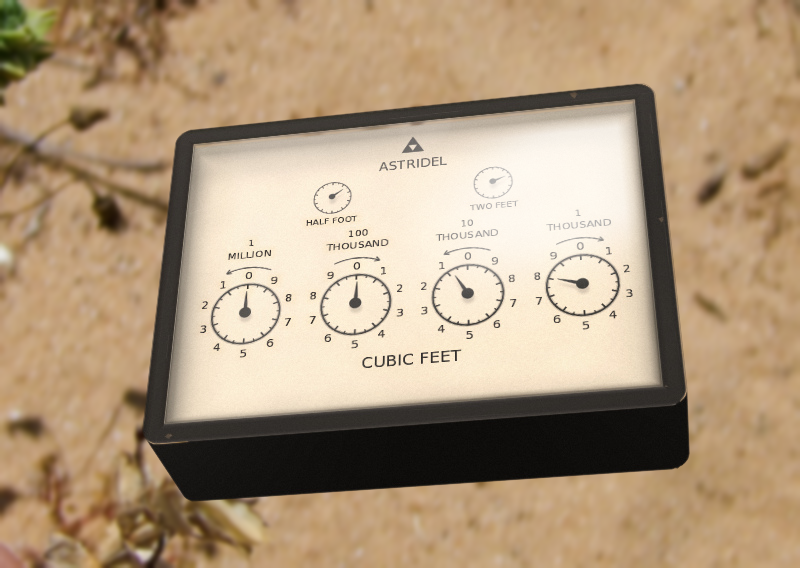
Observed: 800 ft³
